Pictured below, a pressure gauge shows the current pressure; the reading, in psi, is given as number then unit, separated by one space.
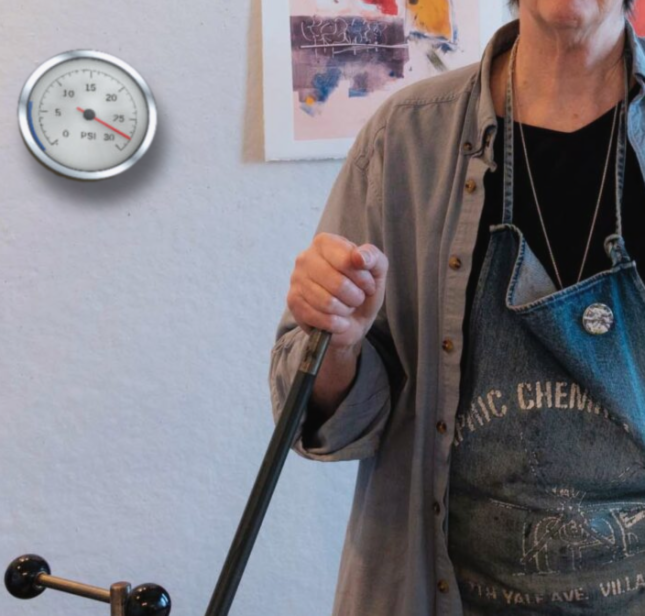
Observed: 28 psi
